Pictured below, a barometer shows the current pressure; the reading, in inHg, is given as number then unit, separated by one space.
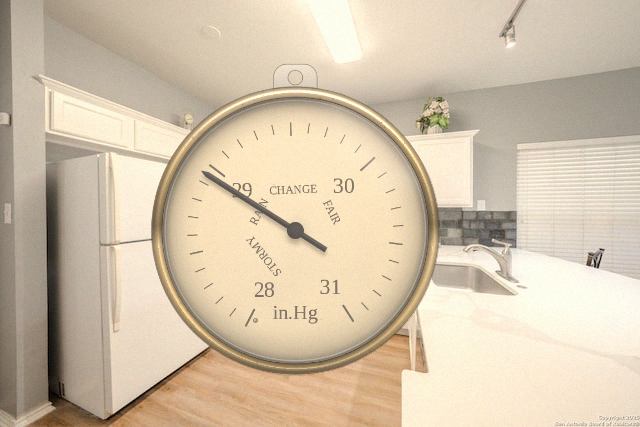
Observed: 28.95 inHg
